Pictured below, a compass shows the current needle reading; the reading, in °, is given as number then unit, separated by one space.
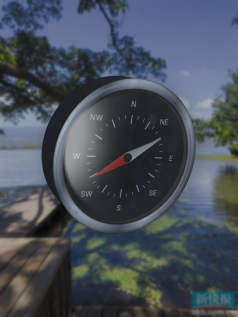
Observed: 240 °
